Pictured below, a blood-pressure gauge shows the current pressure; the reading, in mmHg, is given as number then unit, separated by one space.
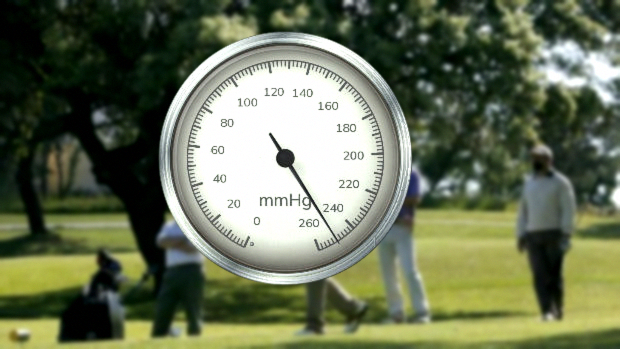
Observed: 250 mmHg
